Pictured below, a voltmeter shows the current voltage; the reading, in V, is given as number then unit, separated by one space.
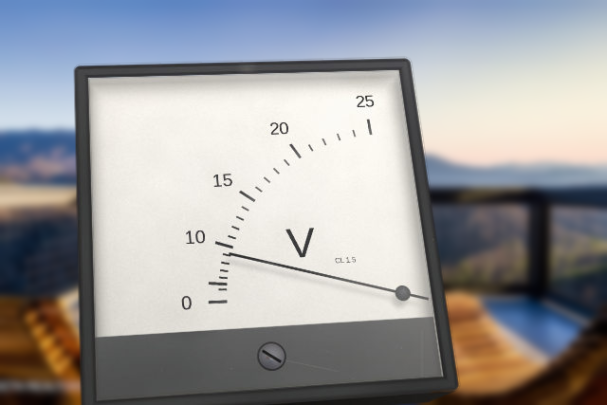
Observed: 9 V
